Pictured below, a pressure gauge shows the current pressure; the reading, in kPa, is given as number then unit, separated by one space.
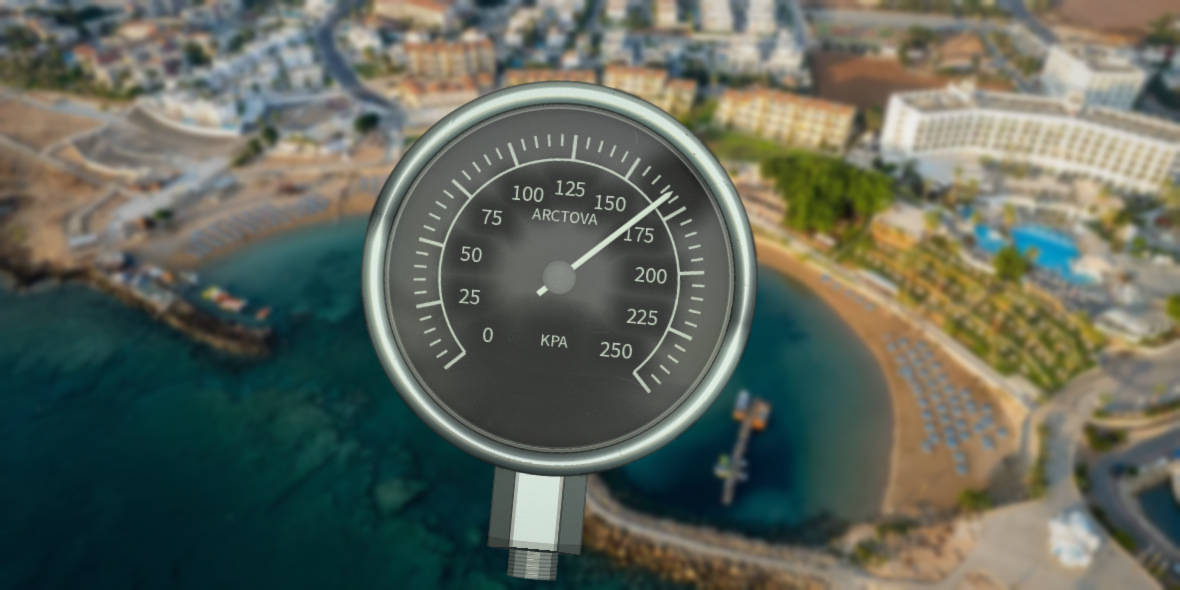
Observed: 167.5 kPa
